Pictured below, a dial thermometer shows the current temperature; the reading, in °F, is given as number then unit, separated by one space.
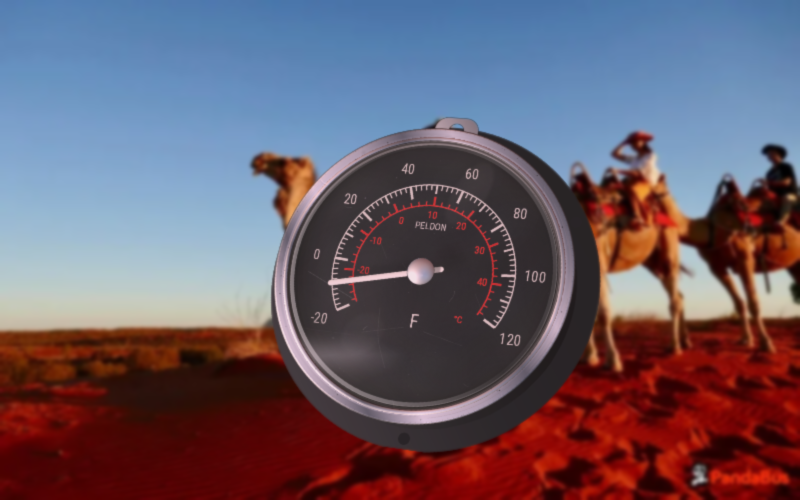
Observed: -10 °F
